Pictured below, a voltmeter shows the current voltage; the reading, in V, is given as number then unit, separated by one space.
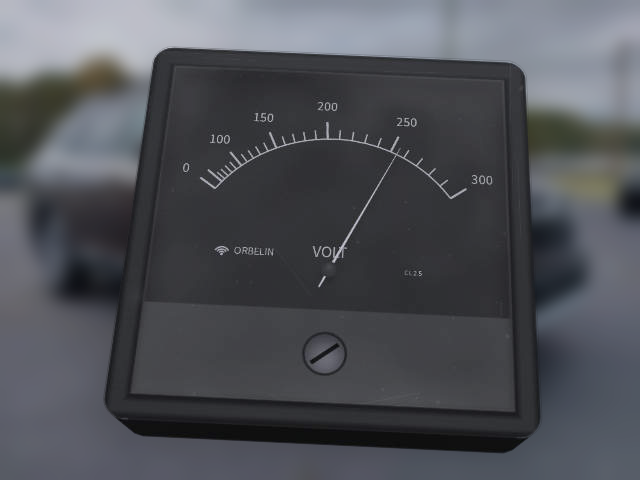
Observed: 255 V
